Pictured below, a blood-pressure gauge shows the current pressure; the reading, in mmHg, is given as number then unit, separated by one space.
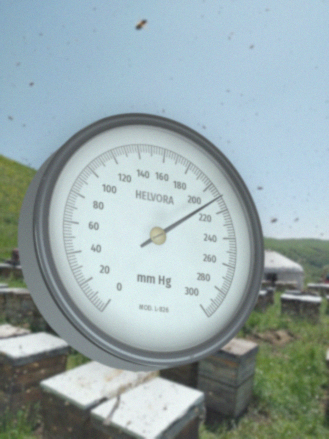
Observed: 210 mmHg
